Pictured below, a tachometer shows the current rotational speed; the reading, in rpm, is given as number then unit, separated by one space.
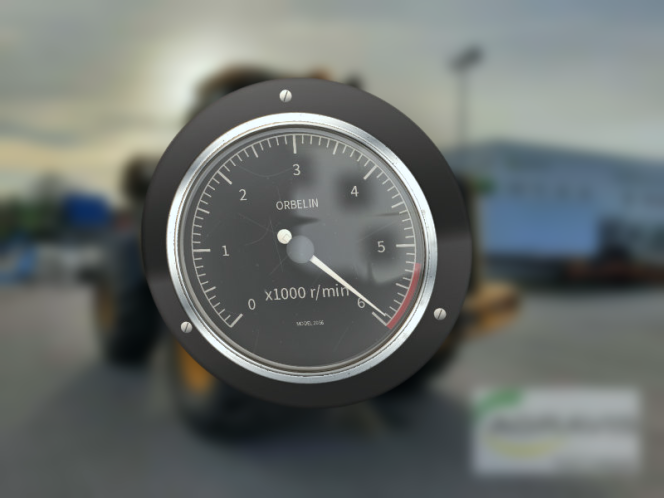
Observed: 5900 rpm
